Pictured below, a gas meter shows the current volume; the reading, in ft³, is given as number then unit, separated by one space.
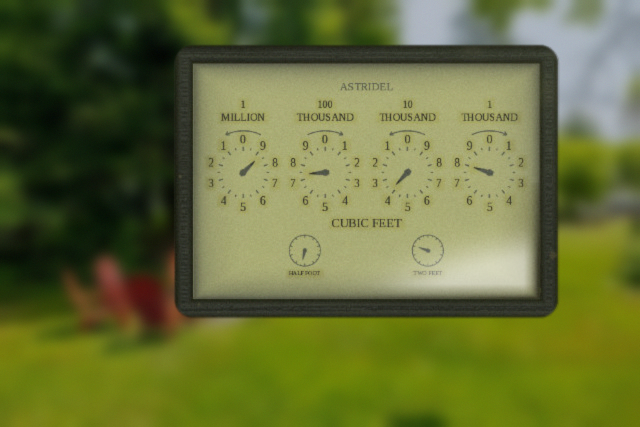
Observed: 873800 ft³
